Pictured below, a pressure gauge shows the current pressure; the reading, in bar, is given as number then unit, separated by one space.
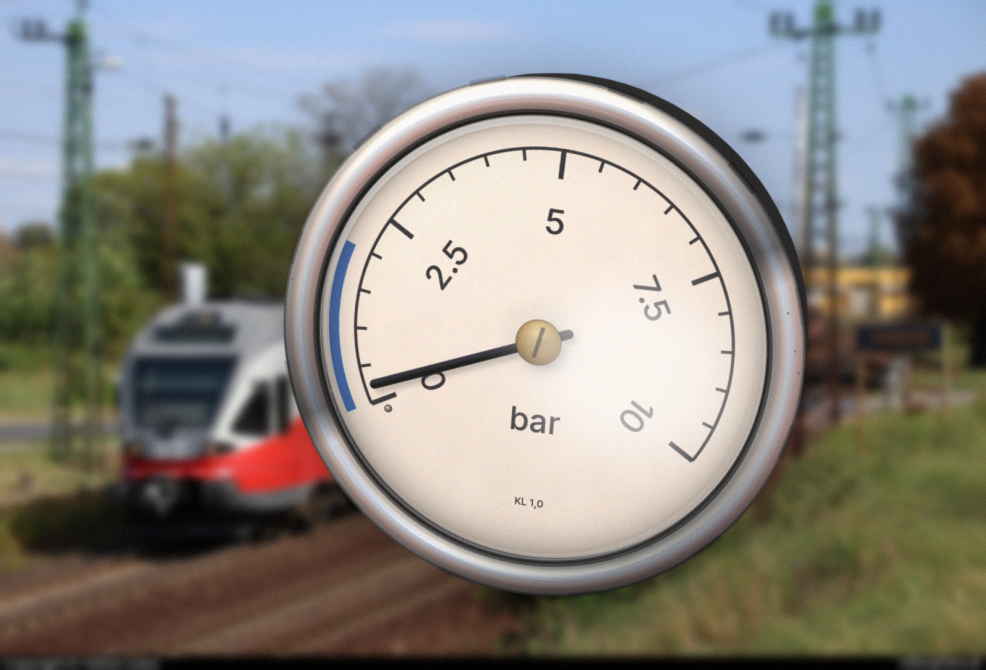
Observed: 0.25 bar
